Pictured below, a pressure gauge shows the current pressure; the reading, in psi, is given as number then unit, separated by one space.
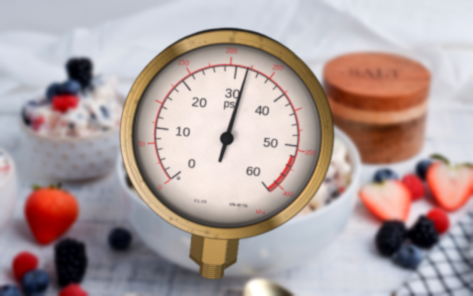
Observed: 32 psi
